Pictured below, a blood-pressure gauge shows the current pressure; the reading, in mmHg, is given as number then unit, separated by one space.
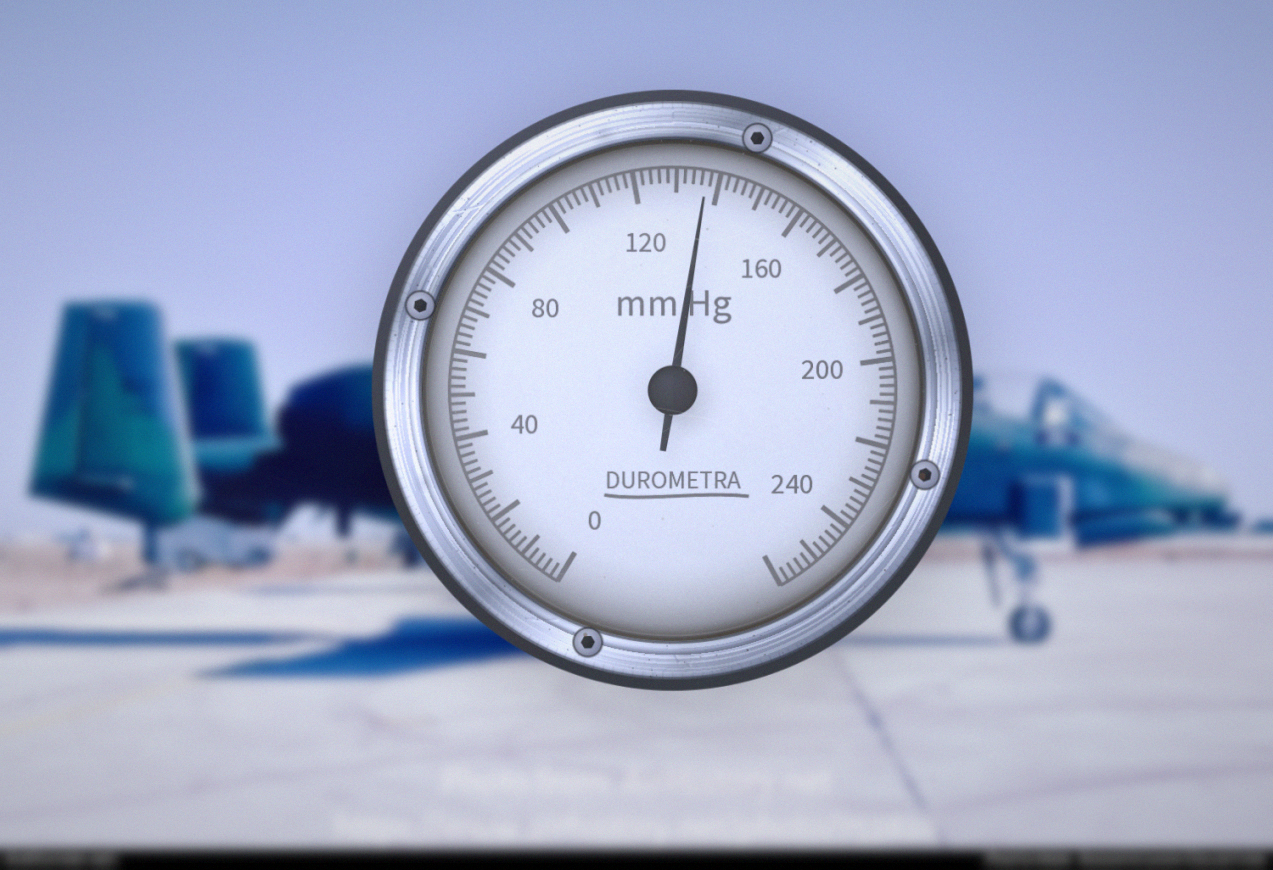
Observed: 137 mmHg
